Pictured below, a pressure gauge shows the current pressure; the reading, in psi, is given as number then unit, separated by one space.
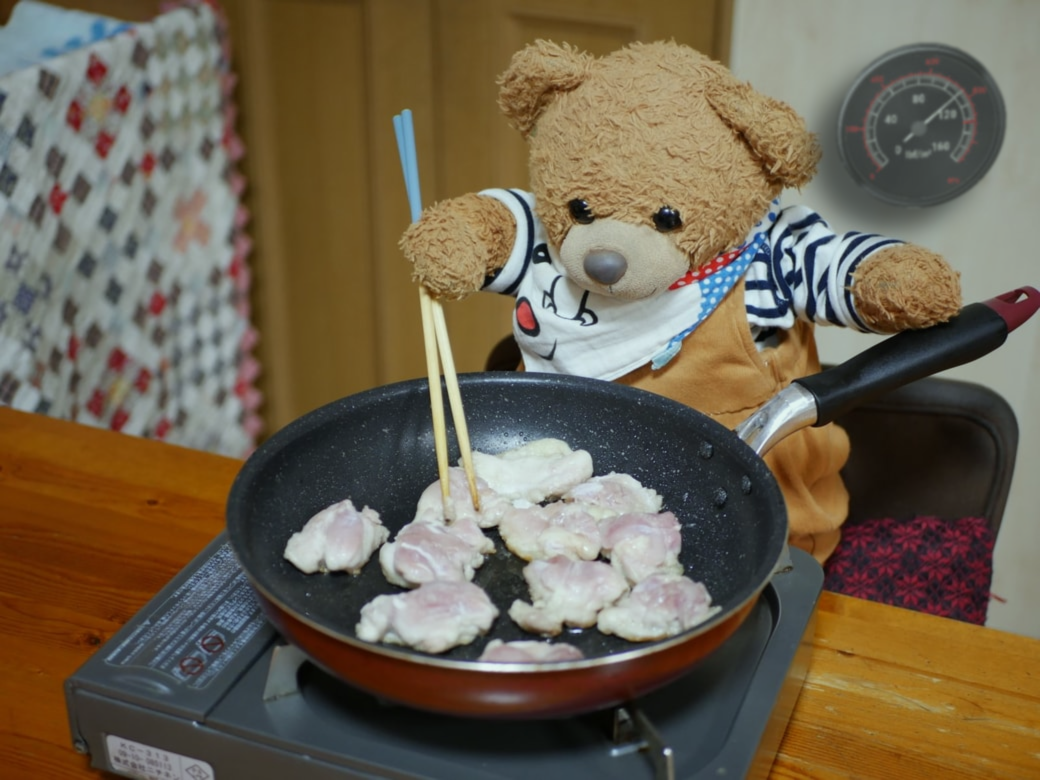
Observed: 110 psi
